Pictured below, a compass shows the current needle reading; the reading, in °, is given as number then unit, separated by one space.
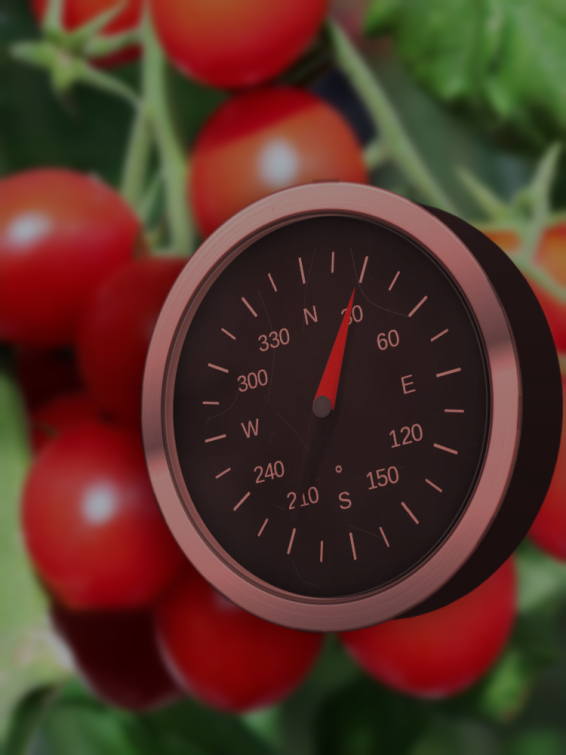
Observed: 30 °
